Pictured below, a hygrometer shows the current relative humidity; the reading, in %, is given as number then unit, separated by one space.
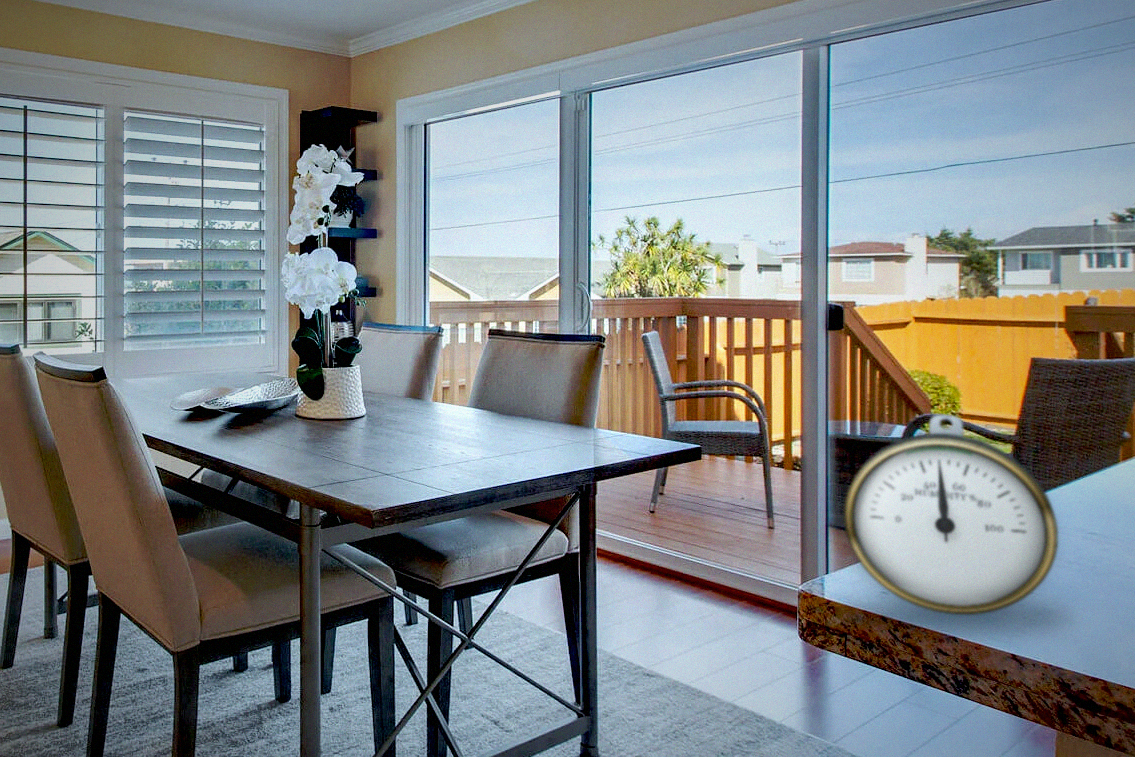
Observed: 48 %
